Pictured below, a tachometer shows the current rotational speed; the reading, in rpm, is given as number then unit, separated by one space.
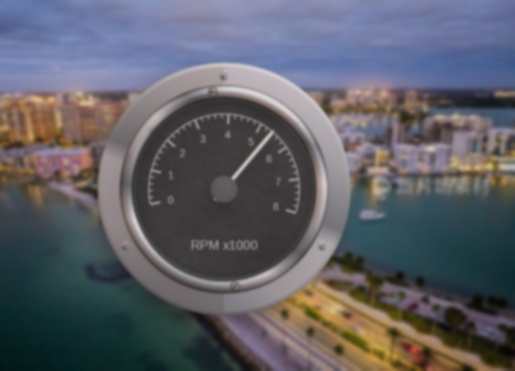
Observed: 5400 rpm
